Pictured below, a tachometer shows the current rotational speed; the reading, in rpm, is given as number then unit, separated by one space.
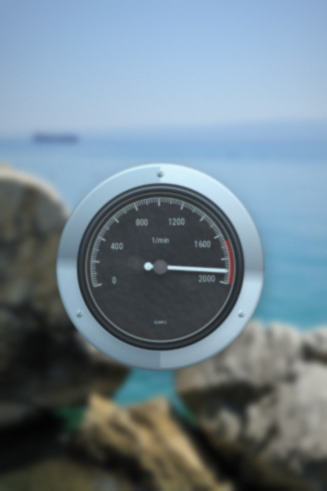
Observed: 1900 rpm
